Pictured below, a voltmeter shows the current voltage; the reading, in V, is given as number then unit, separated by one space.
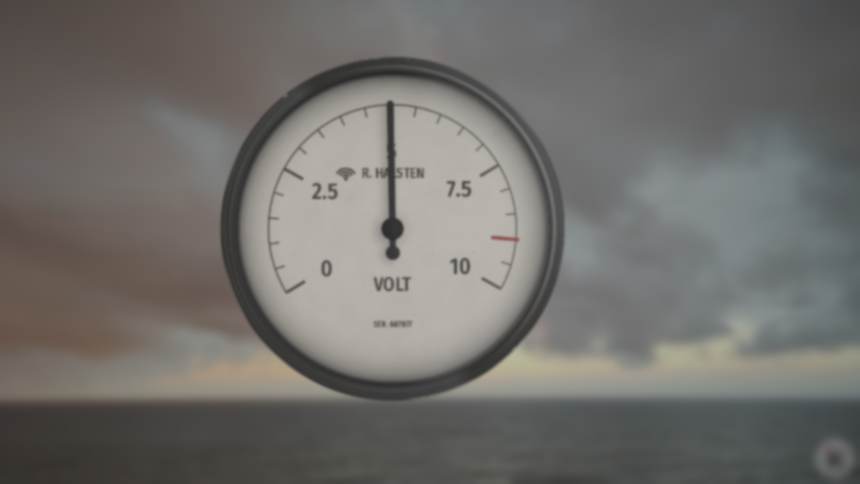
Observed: 5 V
